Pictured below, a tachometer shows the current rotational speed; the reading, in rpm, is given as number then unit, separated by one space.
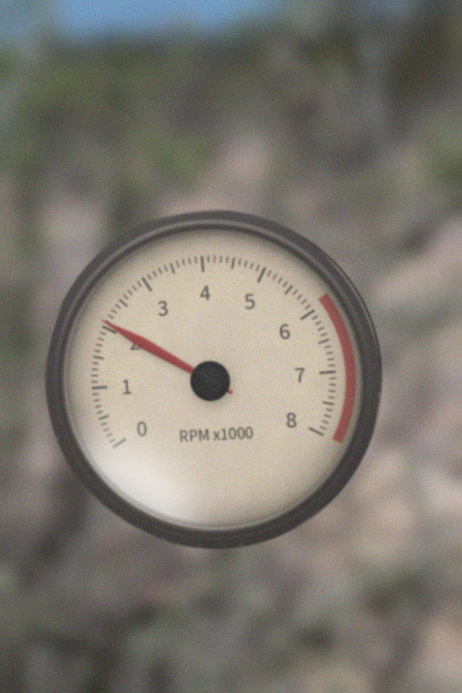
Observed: 2100 rpm
